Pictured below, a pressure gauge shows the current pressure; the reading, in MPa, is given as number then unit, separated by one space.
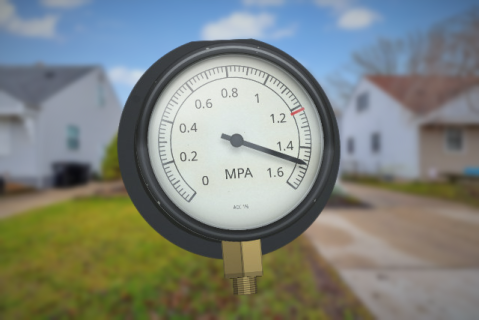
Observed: 1.48 MPa
